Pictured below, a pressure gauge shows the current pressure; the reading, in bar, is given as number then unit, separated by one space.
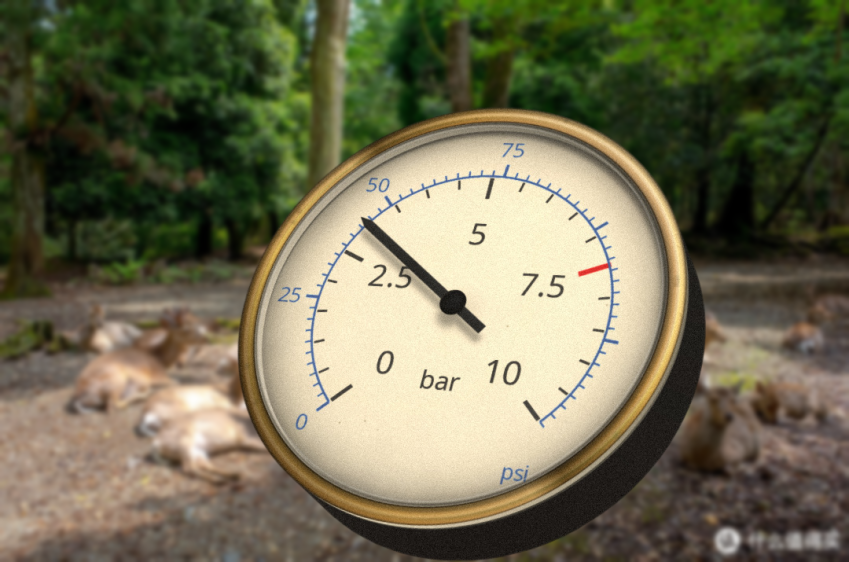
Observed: 3 bar
